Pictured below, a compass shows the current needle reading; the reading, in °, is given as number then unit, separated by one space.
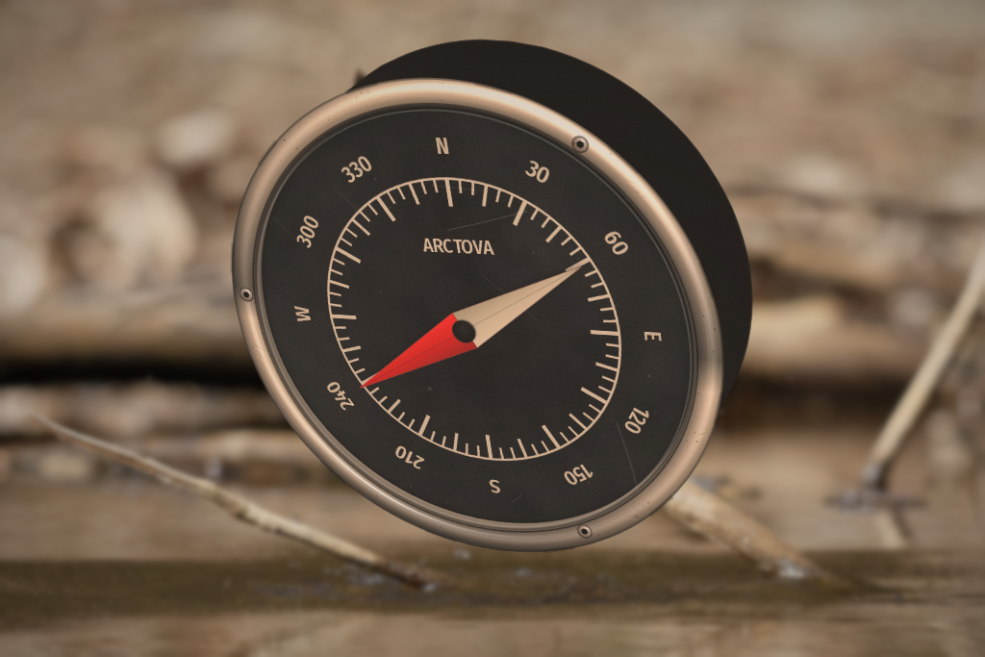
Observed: 240 °
